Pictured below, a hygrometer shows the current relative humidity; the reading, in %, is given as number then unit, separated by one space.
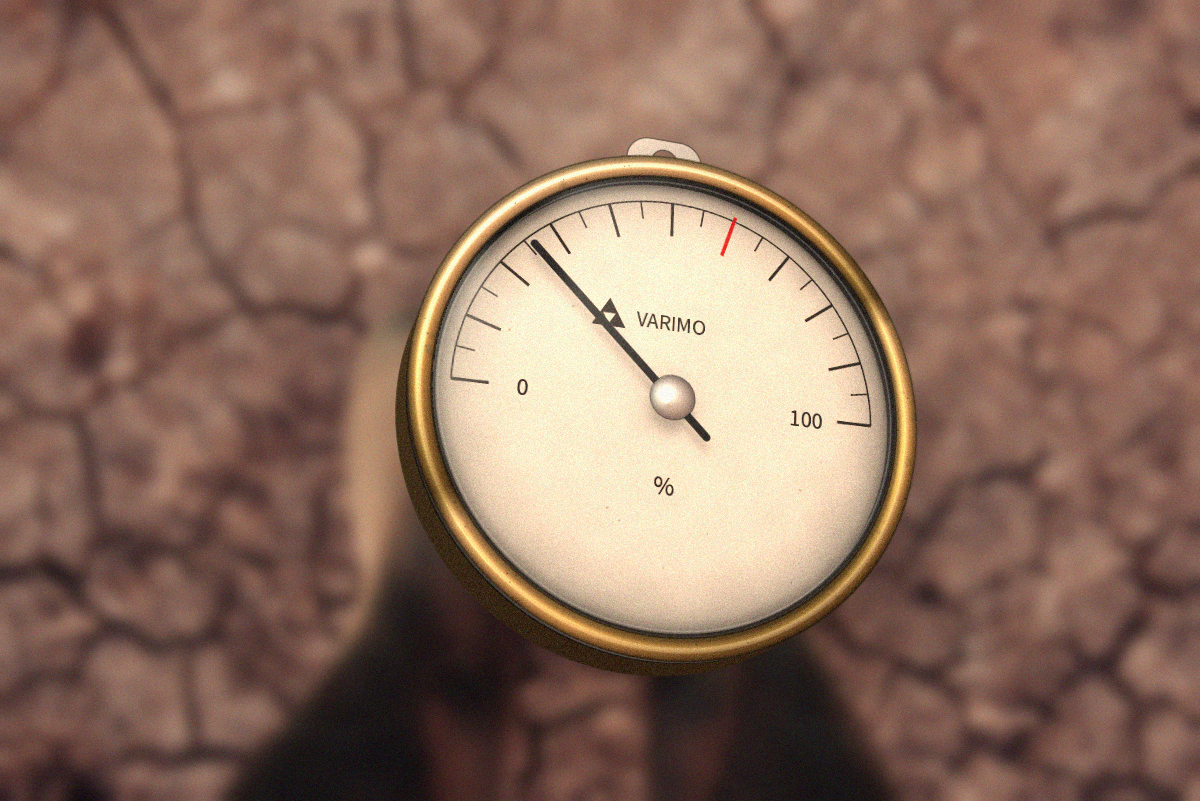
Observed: 25 %
